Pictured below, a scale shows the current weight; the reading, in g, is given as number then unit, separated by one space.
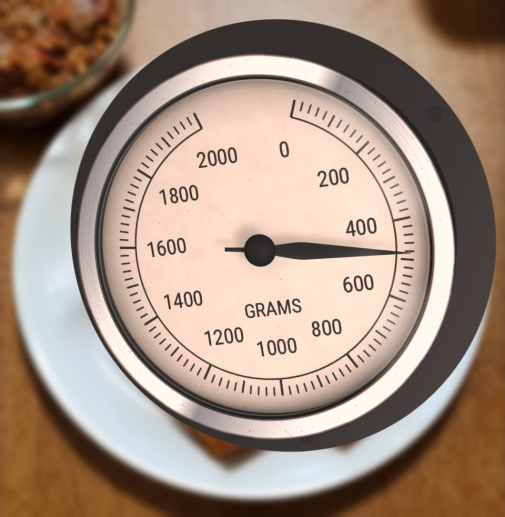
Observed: 480 g
